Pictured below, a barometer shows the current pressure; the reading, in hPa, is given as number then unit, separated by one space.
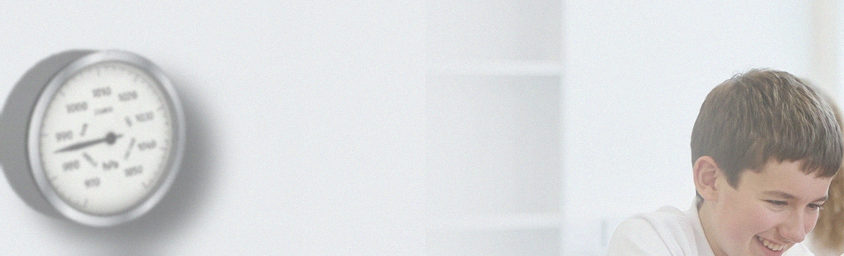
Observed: 986 hPa
